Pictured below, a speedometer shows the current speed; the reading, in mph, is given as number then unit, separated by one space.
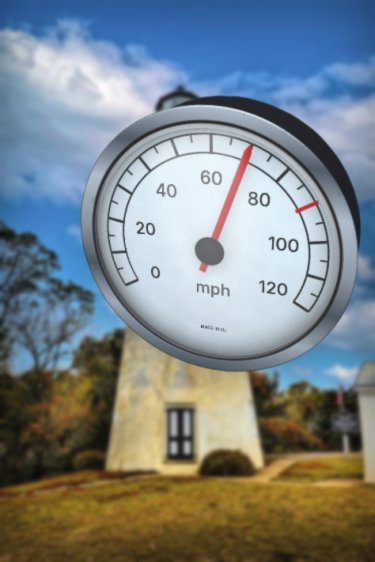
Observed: 70 mph
